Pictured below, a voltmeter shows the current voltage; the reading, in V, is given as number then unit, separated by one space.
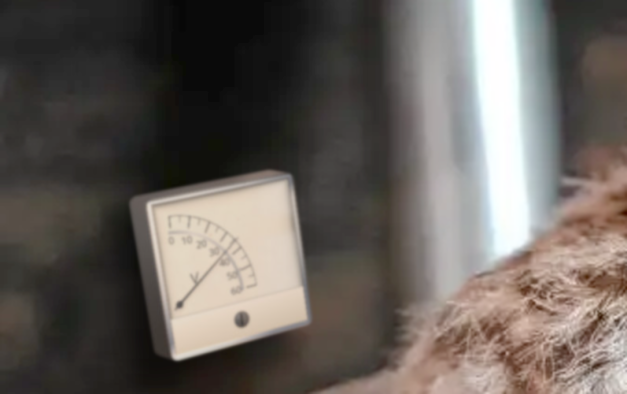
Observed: 35 V
